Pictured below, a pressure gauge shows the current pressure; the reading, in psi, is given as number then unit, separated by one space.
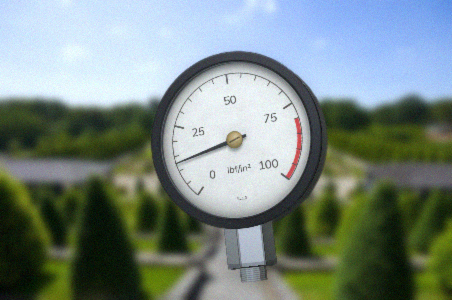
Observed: 12.5 psi
